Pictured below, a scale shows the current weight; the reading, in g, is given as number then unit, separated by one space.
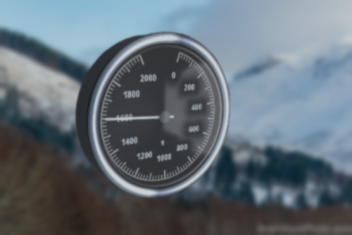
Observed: 1600 g
